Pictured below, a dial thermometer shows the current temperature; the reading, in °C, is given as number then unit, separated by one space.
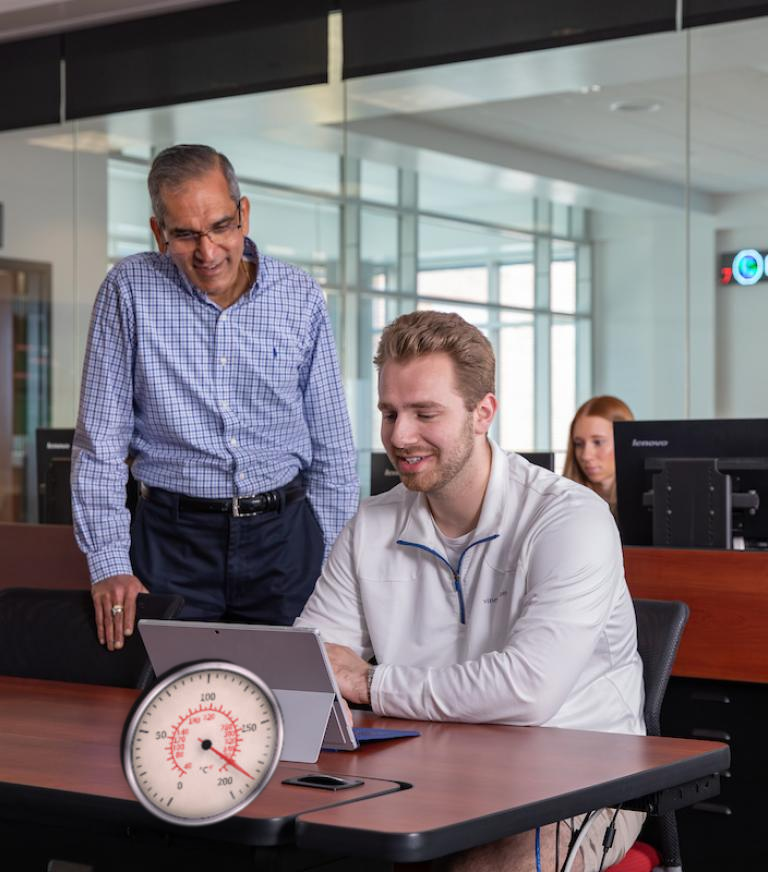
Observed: 185 °C
